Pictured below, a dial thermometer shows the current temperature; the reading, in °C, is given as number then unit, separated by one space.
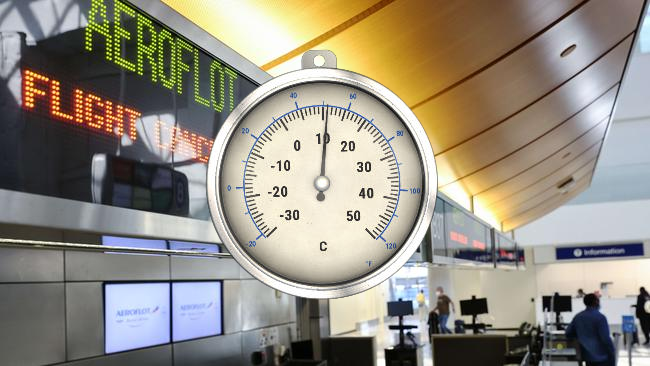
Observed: 11 °C
